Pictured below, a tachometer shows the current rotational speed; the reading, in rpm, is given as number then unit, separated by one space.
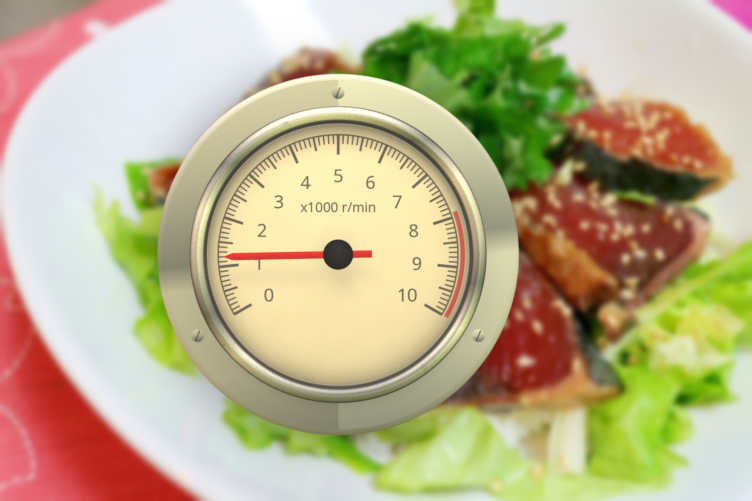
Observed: 1200 rpm
